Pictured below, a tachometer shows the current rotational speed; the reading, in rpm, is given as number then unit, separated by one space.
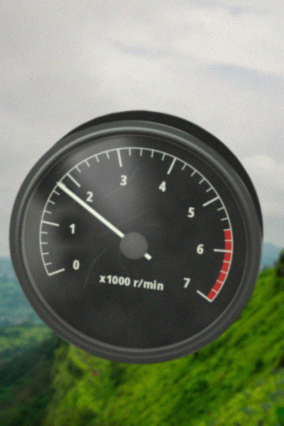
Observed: 1800 rpm
